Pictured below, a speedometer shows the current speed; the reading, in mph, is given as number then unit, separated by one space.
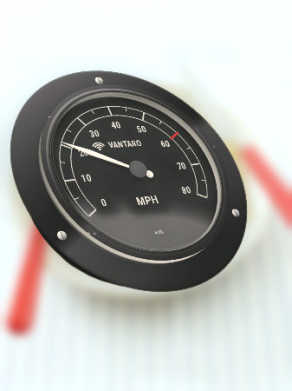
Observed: 20 mph
